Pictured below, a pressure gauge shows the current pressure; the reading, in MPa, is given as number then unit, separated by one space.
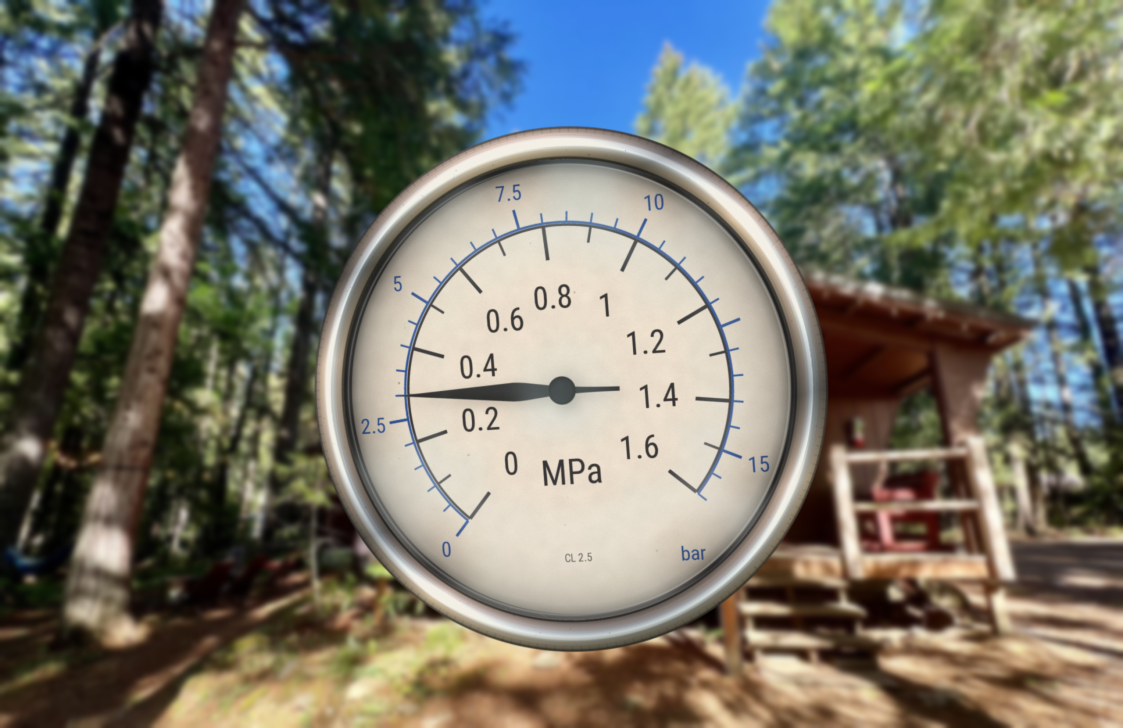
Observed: 0.3 MPa
